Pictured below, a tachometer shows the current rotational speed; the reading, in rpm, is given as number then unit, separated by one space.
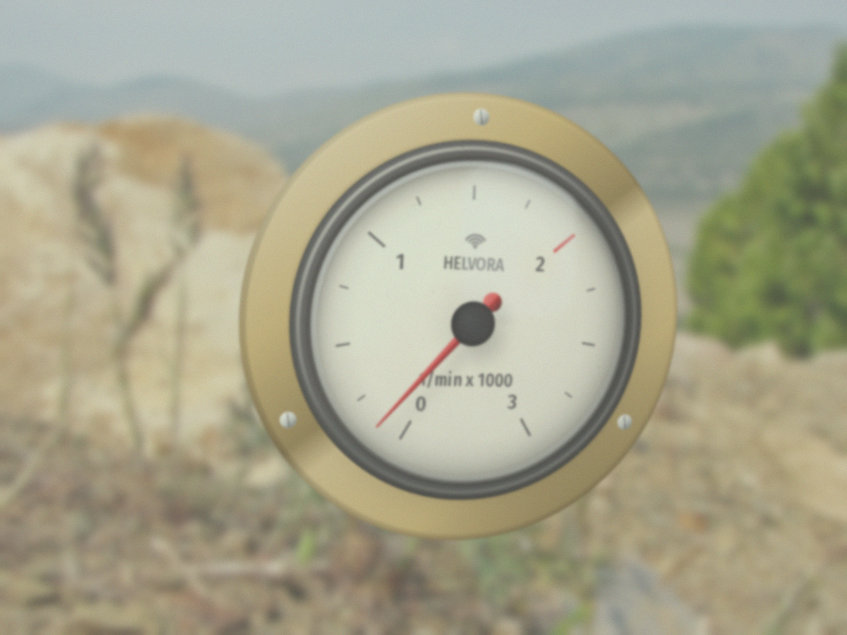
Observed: 125 rpm
